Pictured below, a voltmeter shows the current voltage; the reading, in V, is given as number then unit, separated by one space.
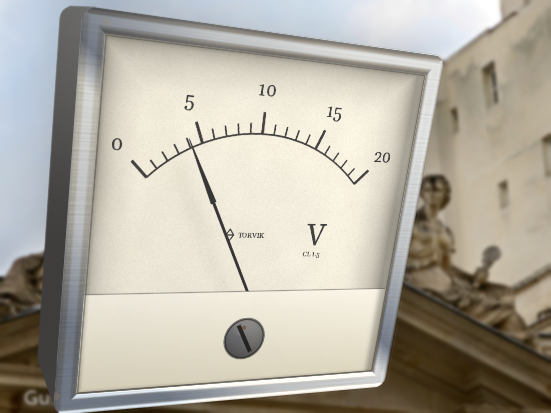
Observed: 4 V
